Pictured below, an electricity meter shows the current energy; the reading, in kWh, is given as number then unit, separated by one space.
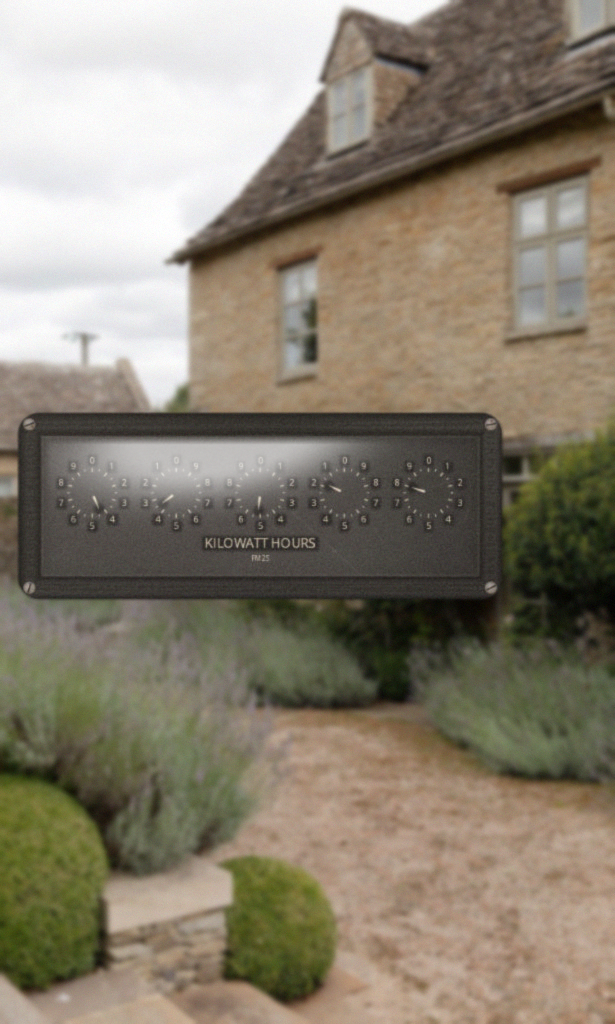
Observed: 43518 kWh
